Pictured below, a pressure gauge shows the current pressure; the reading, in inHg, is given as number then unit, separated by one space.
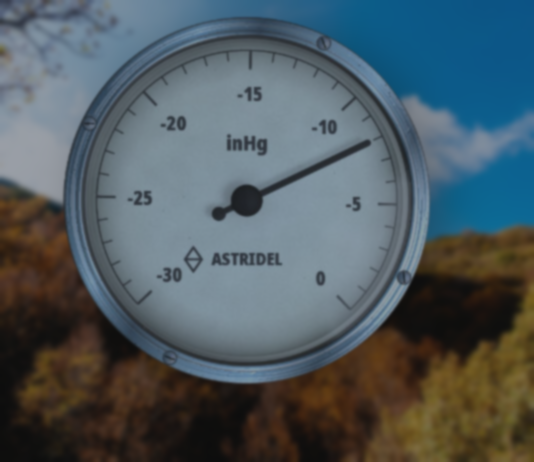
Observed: -8 inHg
